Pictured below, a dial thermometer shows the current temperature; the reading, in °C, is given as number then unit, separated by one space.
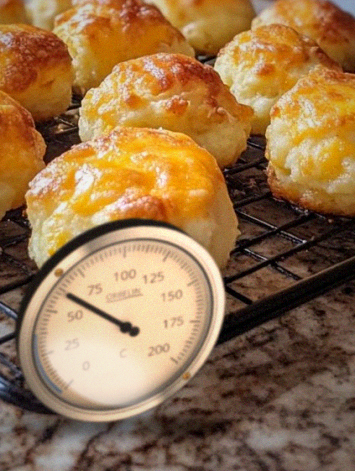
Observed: 62.5 °C
